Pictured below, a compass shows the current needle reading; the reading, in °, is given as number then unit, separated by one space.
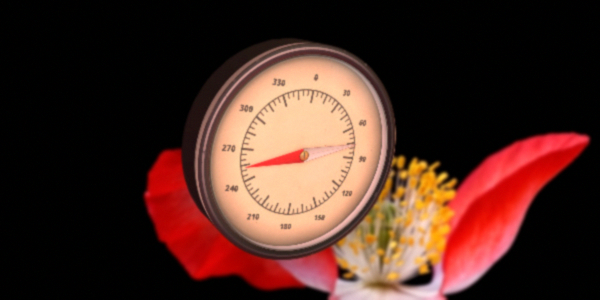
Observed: 255 °
